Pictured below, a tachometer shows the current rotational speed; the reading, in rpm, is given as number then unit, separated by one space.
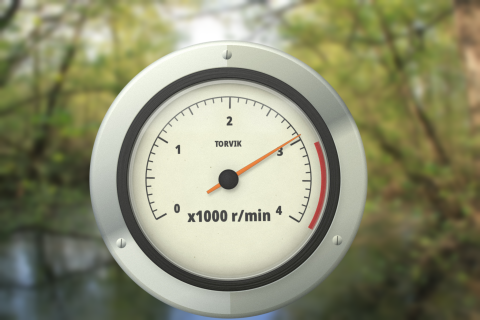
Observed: 2950 rpm
